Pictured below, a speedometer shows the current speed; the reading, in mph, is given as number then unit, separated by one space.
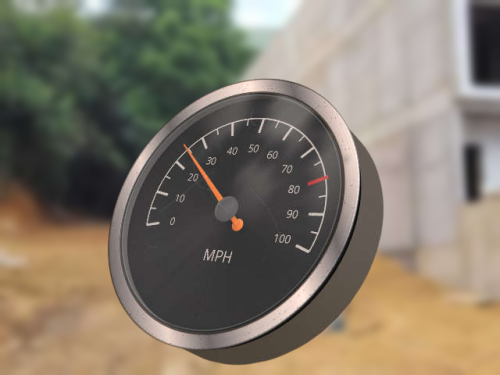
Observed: 25 mph
